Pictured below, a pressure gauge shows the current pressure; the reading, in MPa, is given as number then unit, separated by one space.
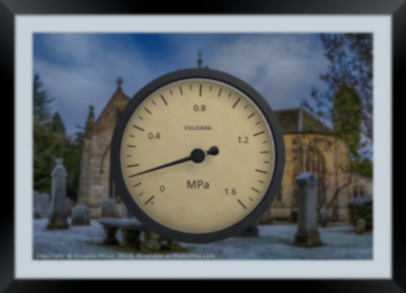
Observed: 0.15 MPa
